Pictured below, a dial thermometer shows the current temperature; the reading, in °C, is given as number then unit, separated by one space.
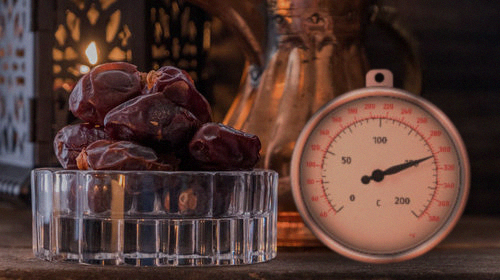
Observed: 150 °C
